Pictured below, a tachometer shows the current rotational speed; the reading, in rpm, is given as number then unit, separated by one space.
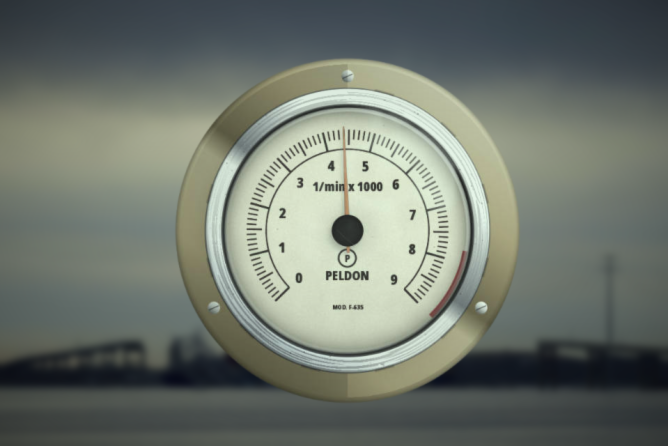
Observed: 4400 rpm
